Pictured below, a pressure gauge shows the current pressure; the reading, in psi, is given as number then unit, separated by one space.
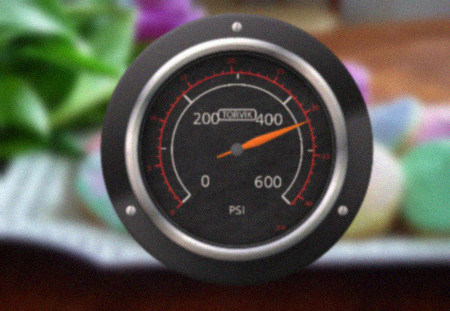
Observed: 450 psi
